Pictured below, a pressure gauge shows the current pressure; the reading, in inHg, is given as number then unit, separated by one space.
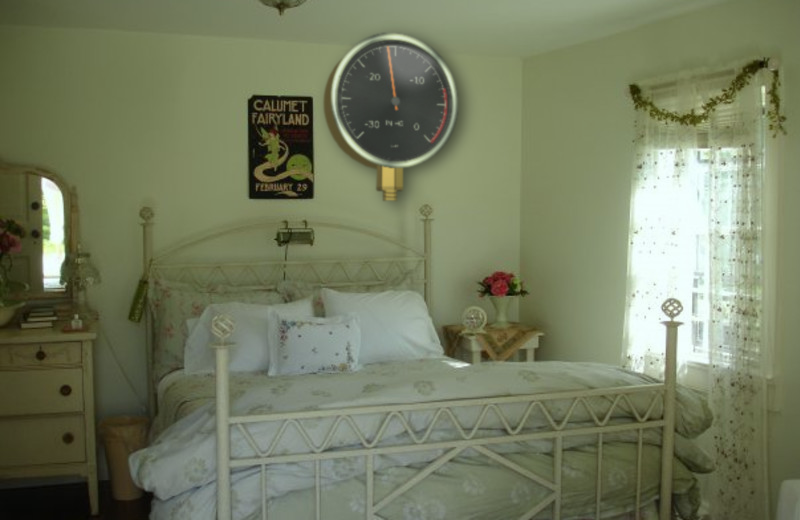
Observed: -16 inHg
